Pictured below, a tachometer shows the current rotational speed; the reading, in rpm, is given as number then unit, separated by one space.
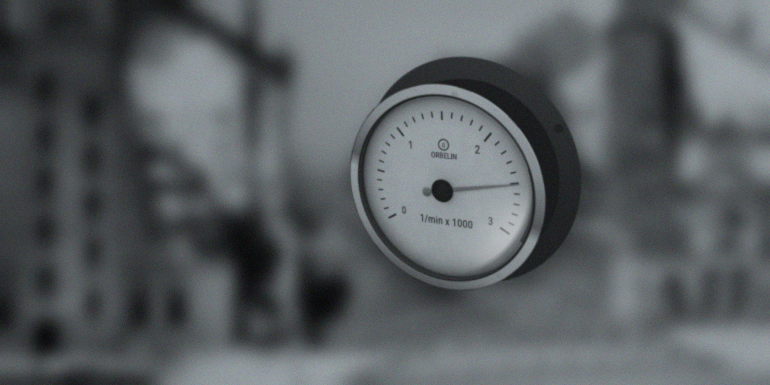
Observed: 2500 rpm
